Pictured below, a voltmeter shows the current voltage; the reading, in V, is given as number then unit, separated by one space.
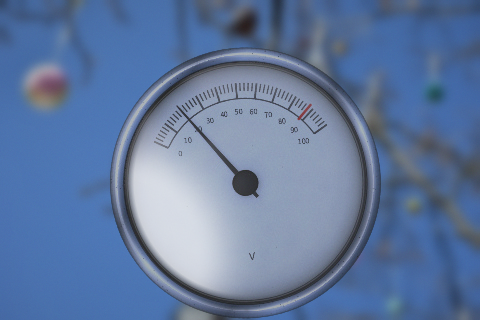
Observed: 20 V
